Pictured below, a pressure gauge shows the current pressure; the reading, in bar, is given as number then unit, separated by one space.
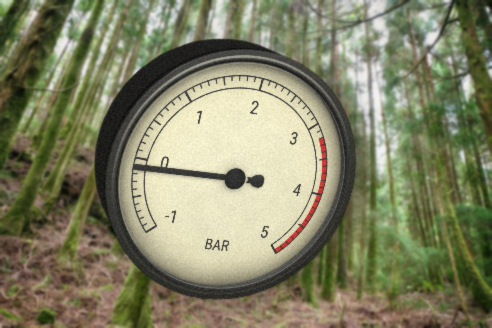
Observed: -0.1 bar
